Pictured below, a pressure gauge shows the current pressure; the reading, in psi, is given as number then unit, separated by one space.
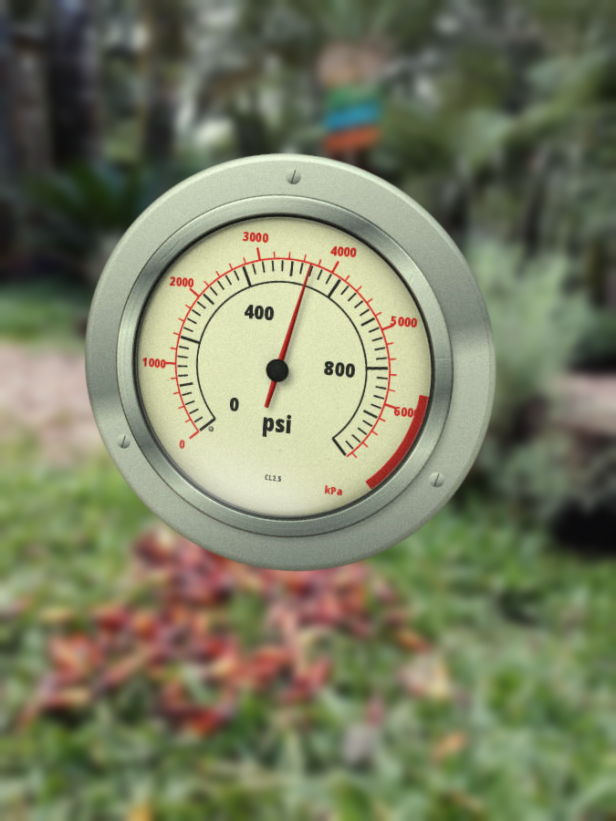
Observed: 540 psi
